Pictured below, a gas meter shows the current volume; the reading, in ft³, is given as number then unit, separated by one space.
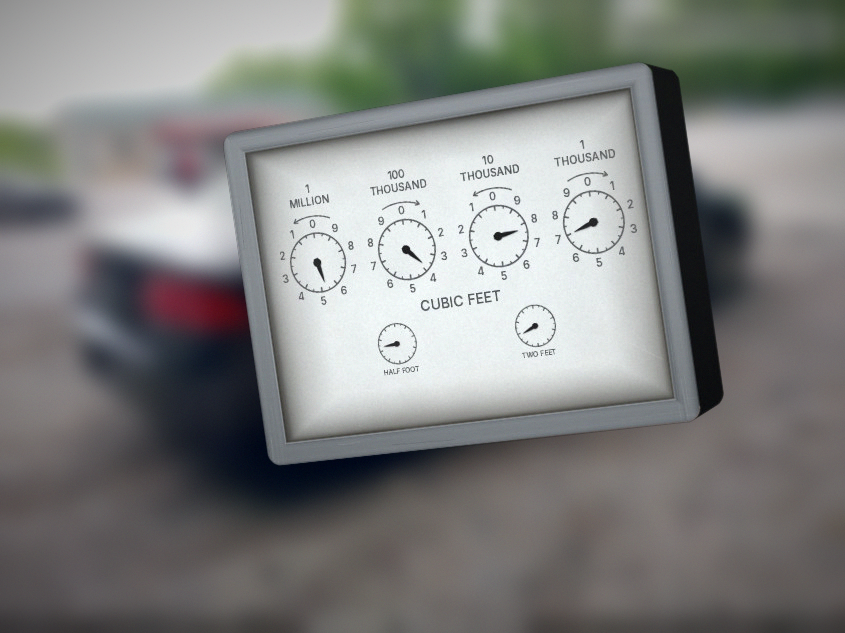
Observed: 537700 ft³
